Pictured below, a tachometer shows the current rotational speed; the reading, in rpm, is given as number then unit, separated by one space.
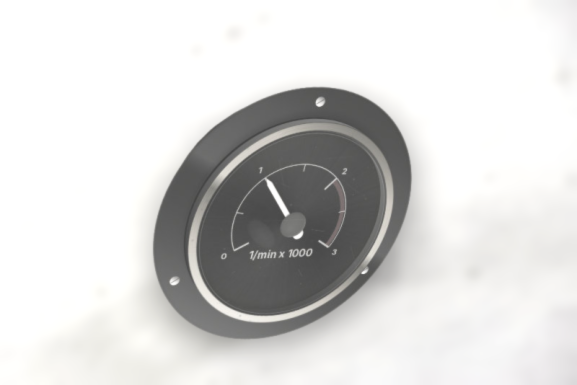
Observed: 1000 rpm
